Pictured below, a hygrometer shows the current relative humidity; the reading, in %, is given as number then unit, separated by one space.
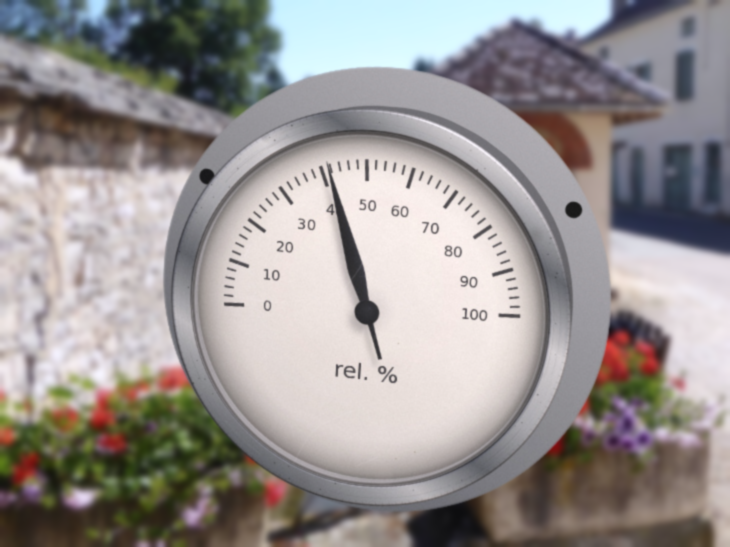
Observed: 42 %
